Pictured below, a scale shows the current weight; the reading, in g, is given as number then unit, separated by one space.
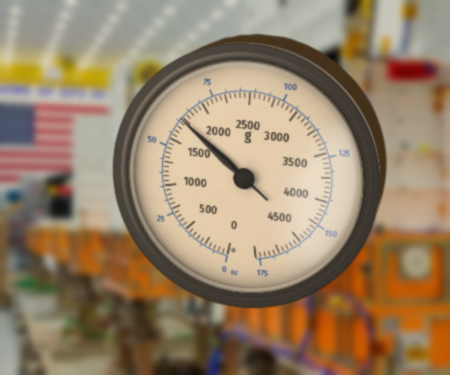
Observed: 1750 g
